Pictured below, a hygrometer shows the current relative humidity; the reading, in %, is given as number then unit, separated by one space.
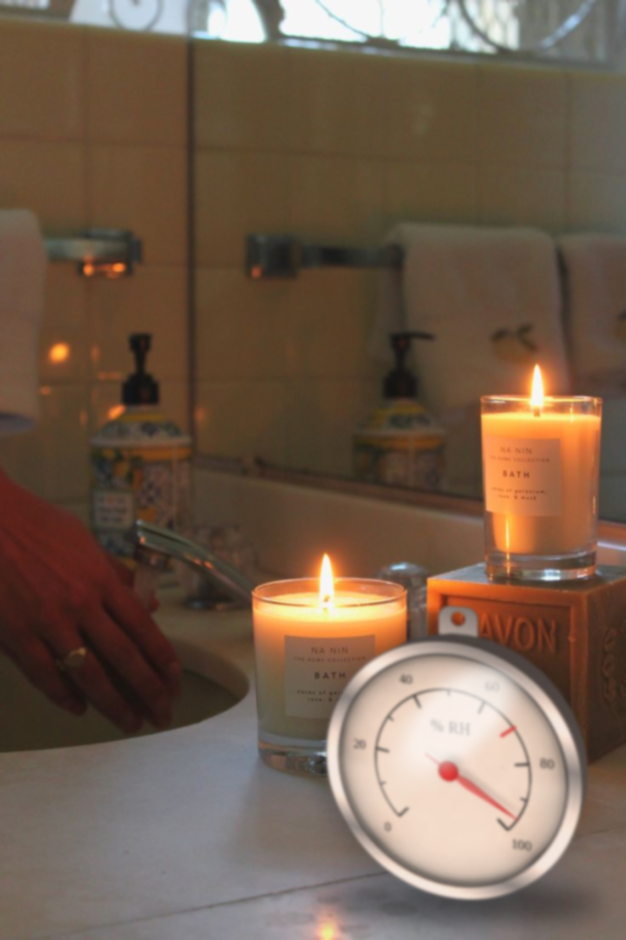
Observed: 95 %
